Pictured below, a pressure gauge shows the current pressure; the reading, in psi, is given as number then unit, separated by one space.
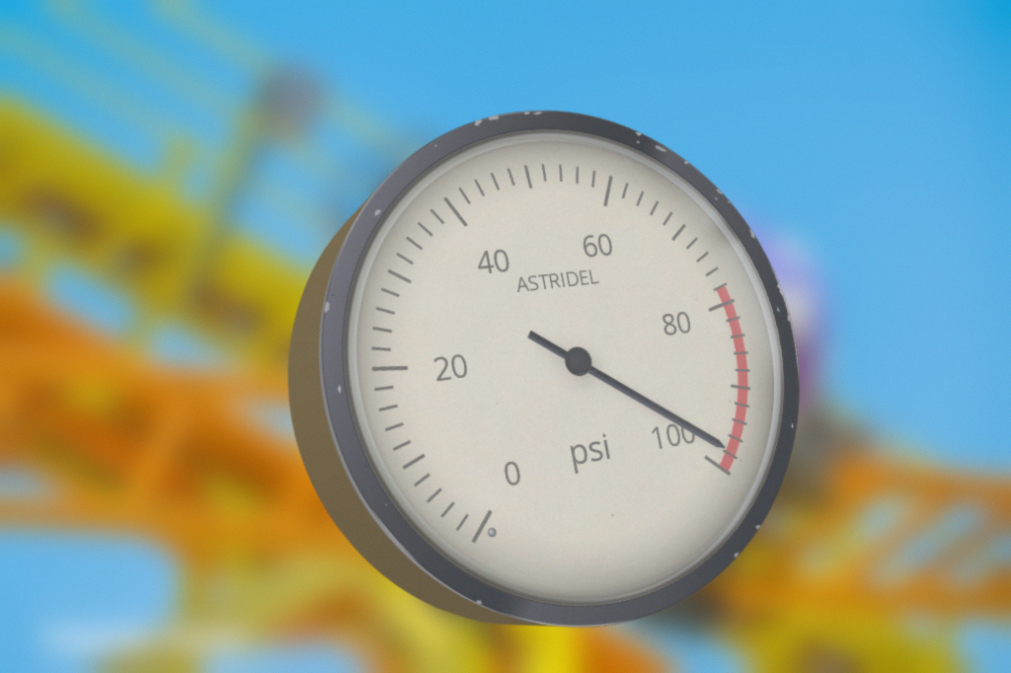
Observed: 98 psi
